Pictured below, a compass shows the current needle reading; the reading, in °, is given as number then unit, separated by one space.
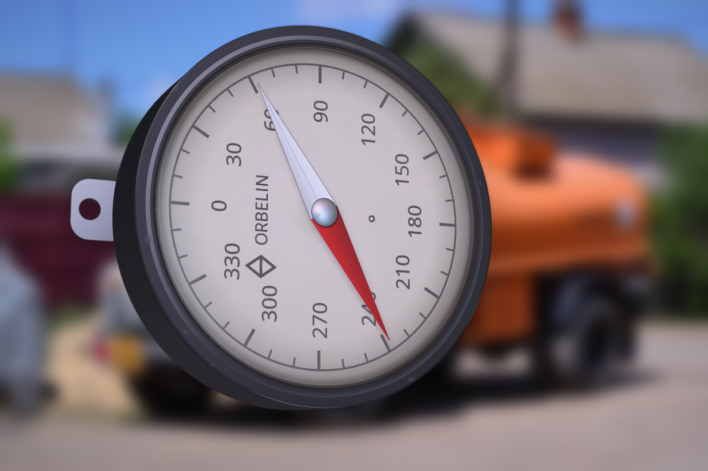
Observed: 240 °
